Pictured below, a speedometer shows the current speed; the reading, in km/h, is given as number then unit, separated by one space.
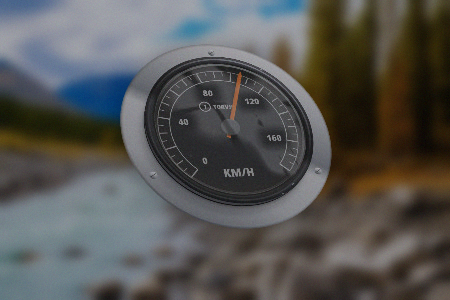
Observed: 105 km/h
